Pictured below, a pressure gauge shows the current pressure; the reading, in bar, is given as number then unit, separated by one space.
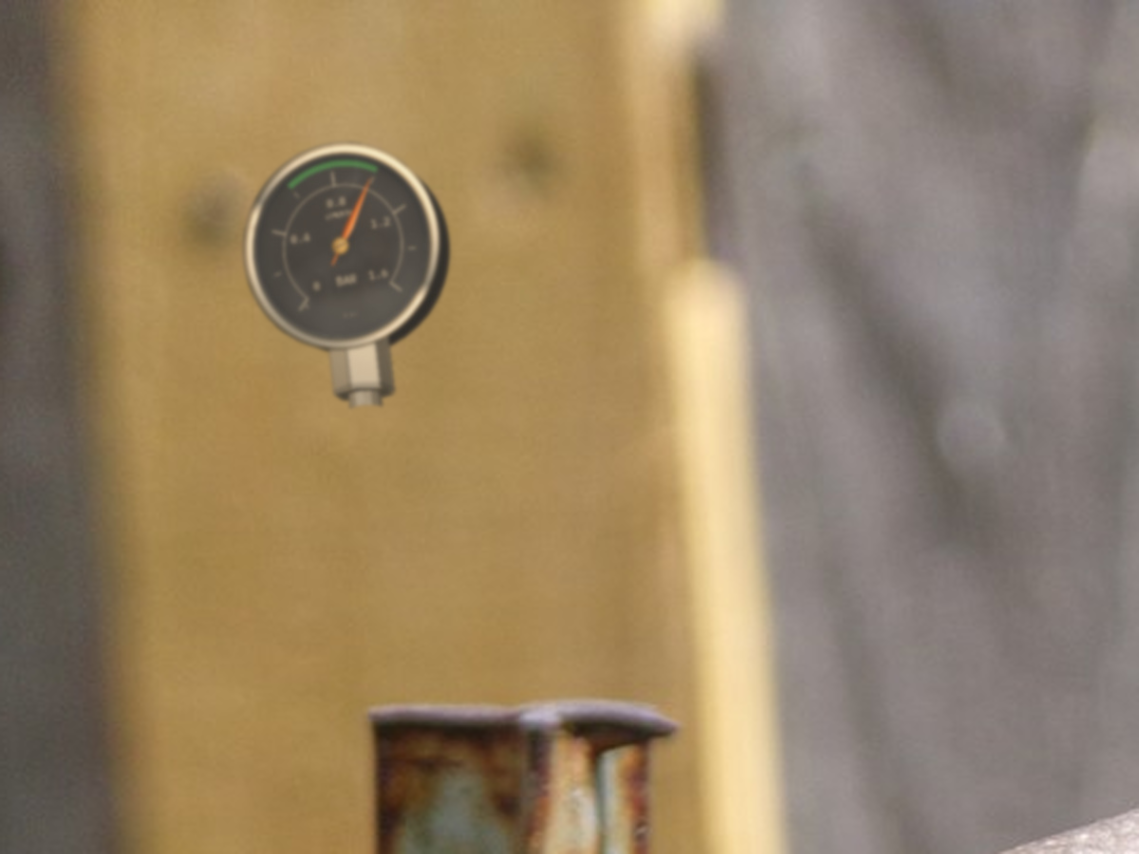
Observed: 1 bar
